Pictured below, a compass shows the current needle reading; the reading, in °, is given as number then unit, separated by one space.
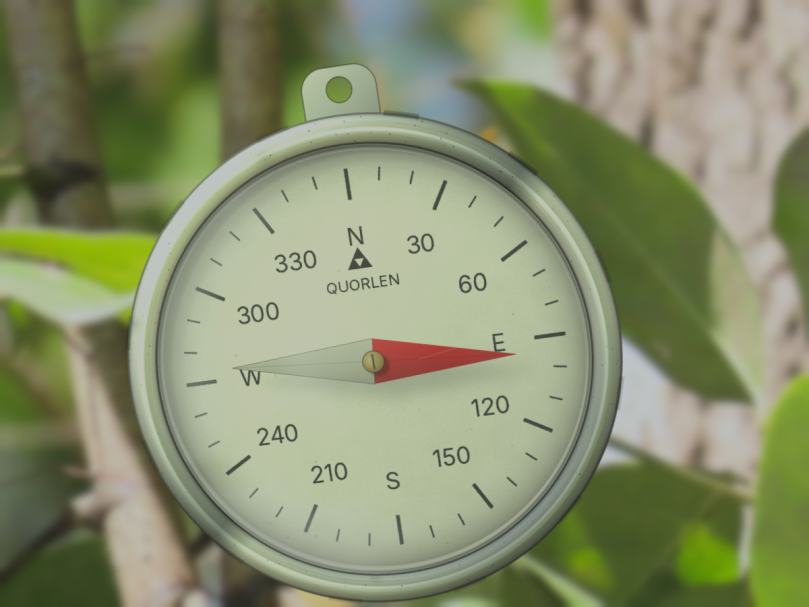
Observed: 95 °
